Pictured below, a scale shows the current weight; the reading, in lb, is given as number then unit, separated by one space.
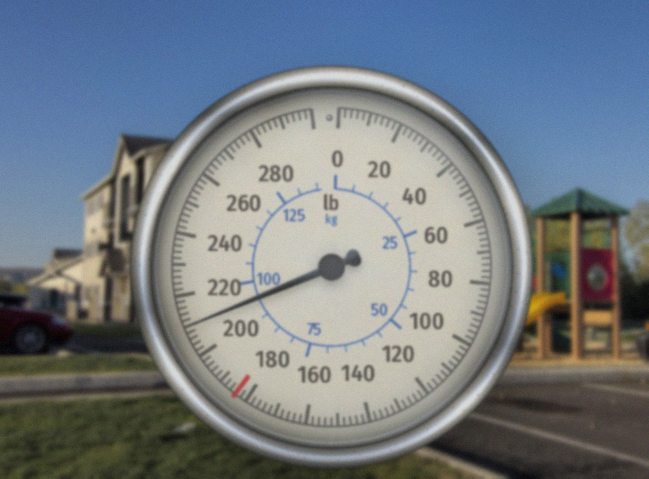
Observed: 210 lb
